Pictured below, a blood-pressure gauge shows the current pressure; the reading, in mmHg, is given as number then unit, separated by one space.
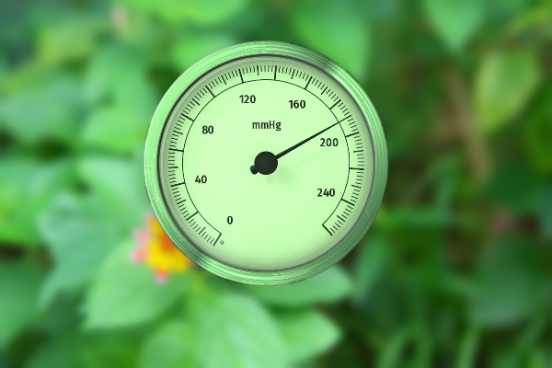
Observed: 190 mmHg
